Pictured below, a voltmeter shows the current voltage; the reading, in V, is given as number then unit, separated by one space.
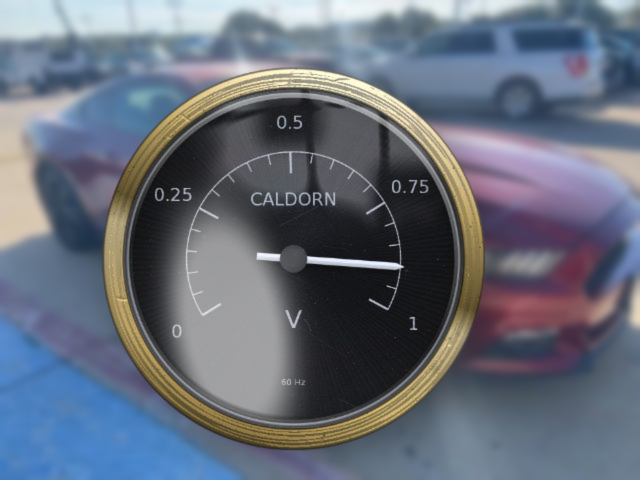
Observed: 0.9 V
